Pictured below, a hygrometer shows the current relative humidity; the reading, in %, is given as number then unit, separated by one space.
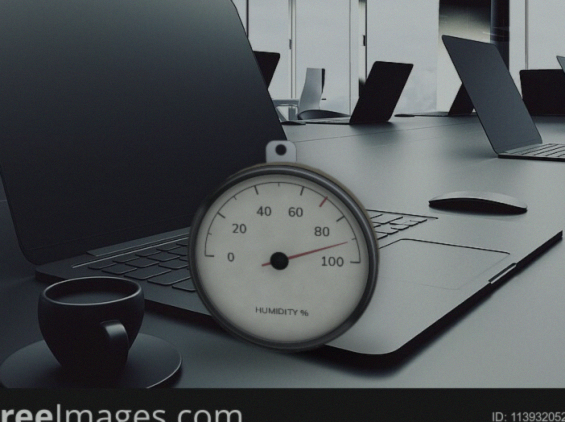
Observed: 90 %
